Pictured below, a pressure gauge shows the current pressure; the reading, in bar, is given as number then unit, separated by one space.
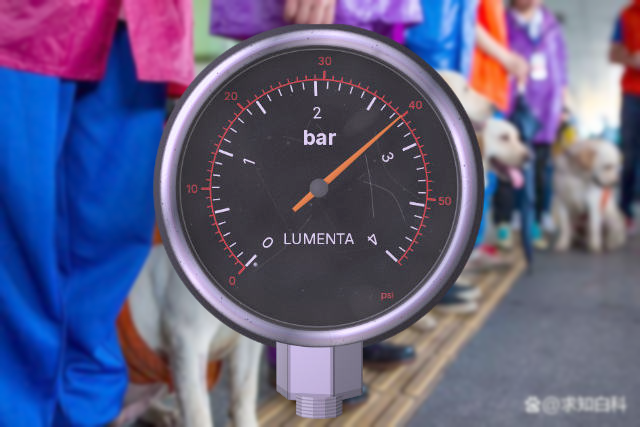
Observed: 2.75 bar
